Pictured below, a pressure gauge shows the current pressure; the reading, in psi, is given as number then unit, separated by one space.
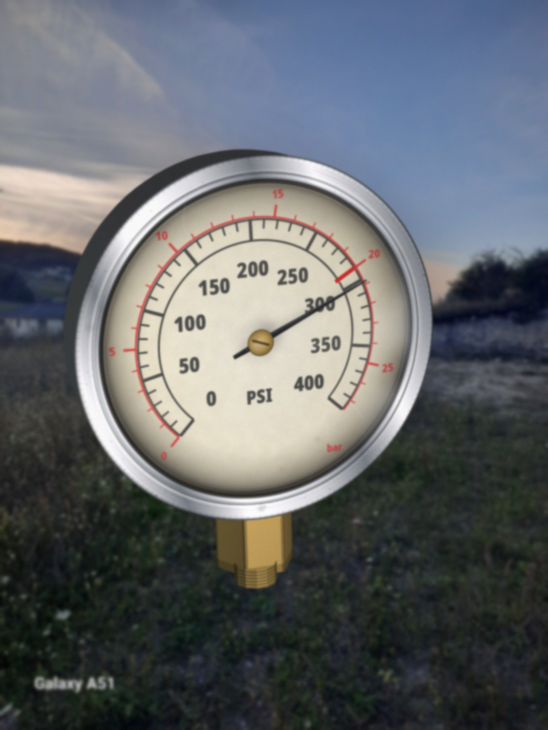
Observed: 300 psi
